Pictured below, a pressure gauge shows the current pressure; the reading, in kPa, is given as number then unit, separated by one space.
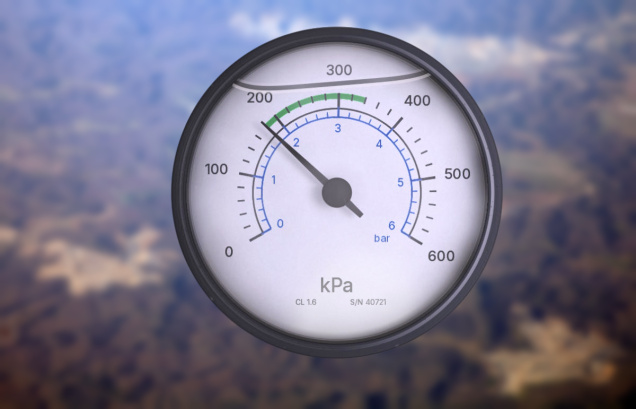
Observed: 180 kPa
